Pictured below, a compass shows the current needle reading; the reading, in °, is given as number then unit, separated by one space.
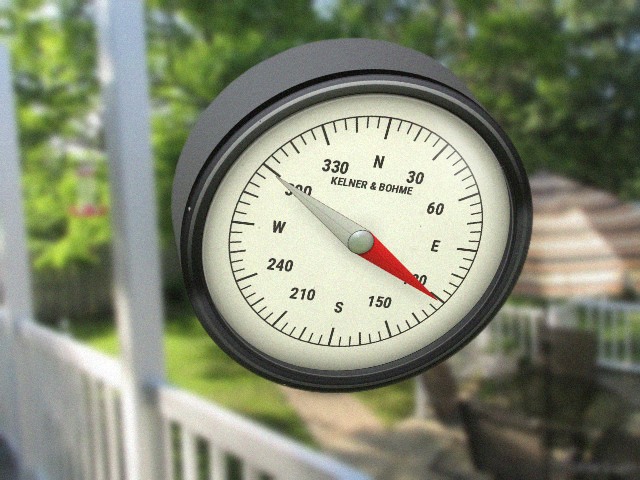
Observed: 120 °
